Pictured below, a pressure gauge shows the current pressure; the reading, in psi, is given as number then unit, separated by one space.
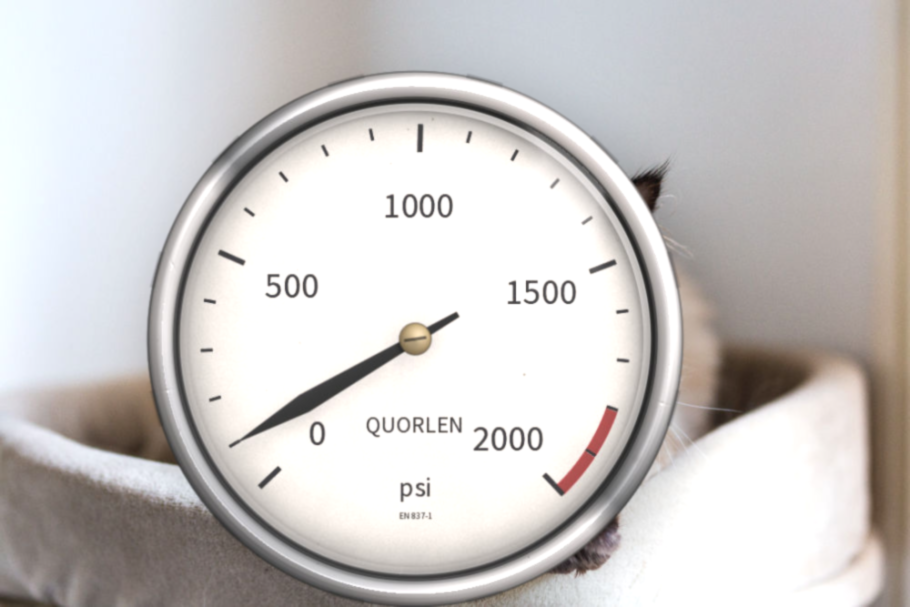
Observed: 100 psi
